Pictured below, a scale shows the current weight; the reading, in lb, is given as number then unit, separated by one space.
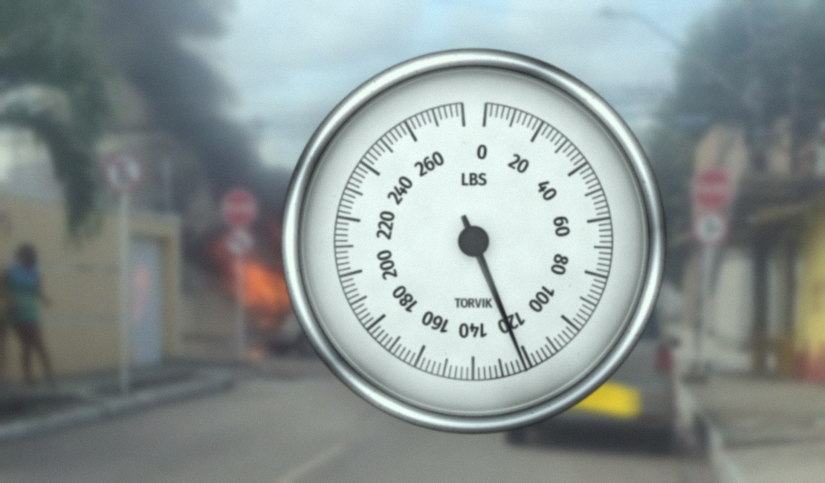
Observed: 122 lb
